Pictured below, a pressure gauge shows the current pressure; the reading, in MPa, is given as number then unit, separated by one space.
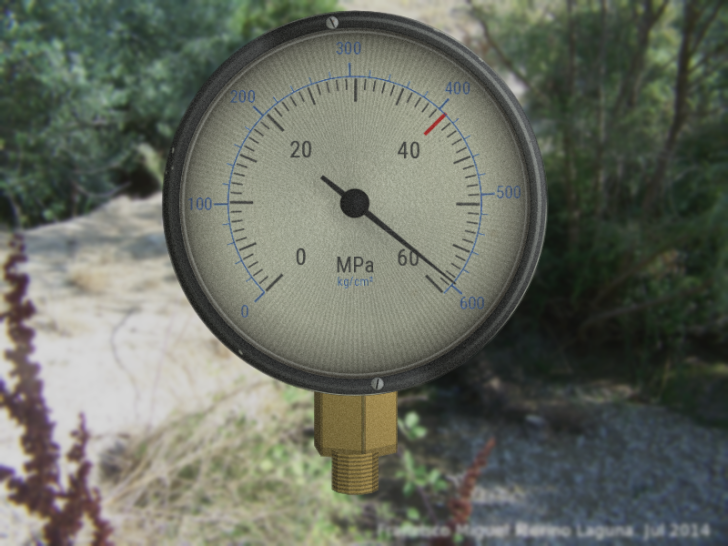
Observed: 58.5 MPa
